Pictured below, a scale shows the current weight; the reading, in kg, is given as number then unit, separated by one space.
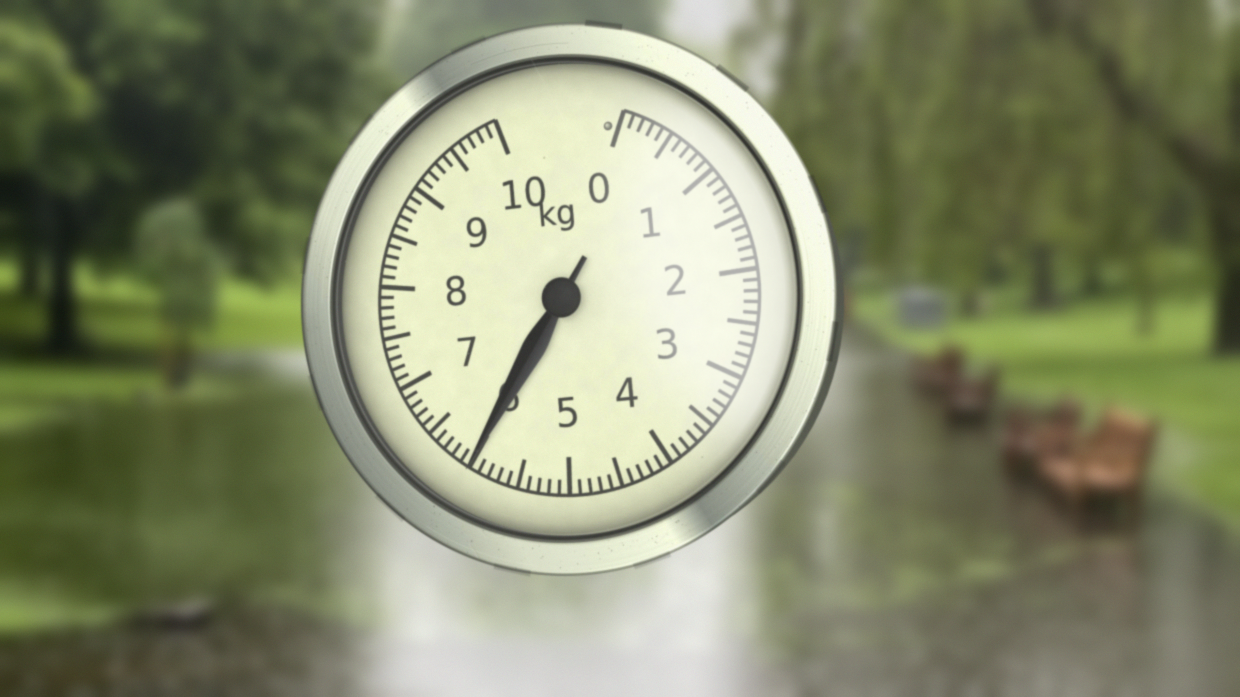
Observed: 6 kg
